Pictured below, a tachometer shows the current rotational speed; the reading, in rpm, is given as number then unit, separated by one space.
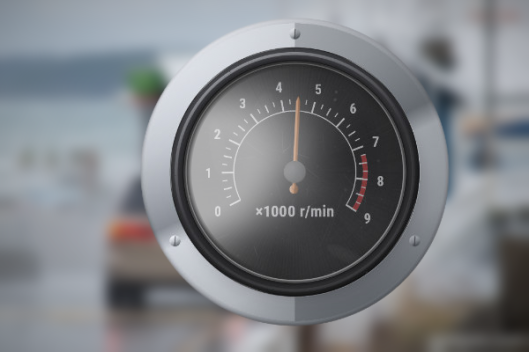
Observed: 4500 rpm
